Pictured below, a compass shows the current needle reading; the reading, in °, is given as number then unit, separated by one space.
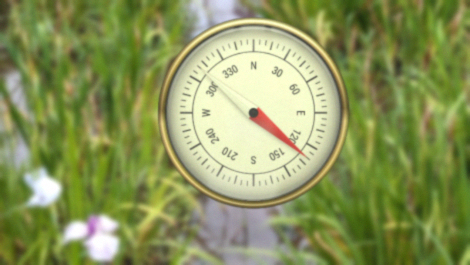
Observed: 130 °
